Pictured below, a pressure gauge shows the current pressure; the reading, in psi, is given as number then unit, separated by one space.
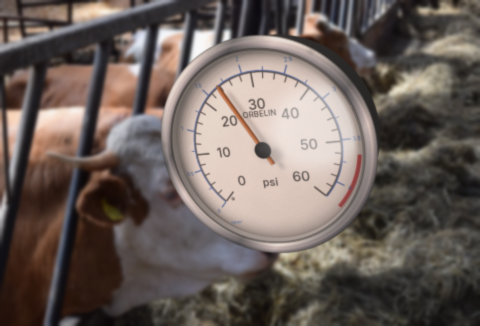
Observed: 24 psi
